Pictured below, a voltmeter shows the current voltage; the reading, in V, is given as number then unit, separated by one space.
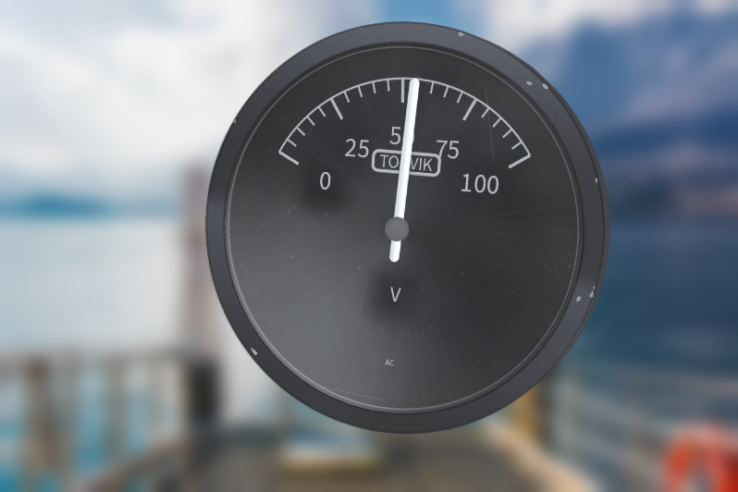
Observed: 55 V
